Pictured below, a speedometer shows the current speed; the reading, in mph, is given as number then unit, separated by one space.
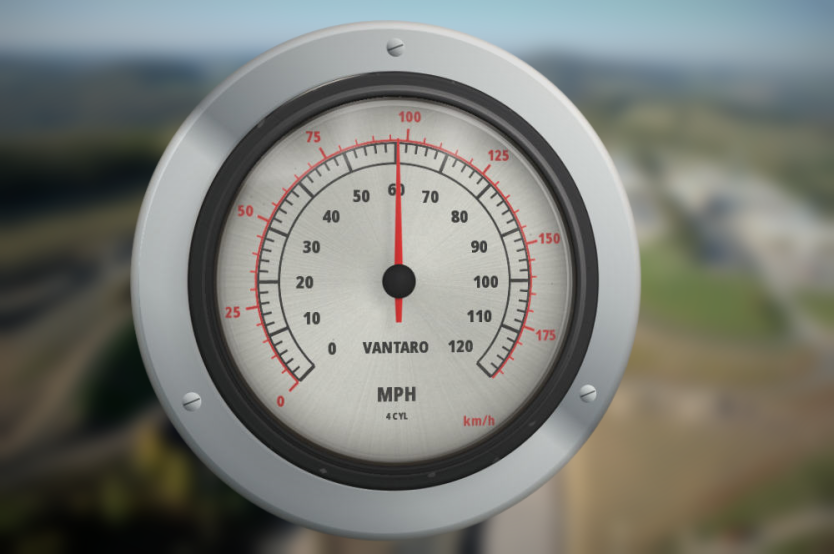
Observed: 60 mph
